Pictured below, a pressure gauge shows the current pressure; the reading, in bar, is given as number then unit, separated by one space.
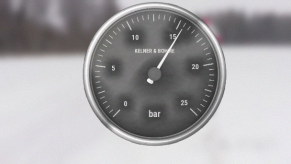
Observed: 15.5 bar
